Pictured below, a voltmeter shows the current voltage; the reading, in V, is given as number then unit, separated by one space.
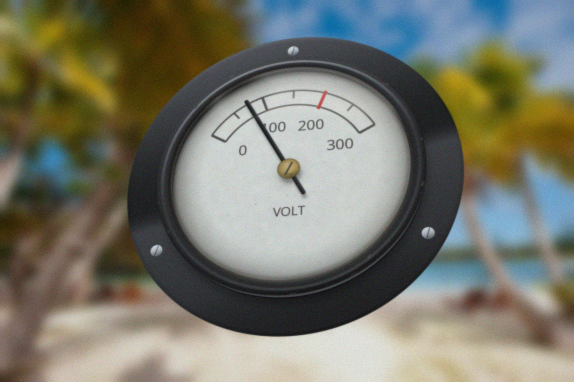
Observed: 75 V
